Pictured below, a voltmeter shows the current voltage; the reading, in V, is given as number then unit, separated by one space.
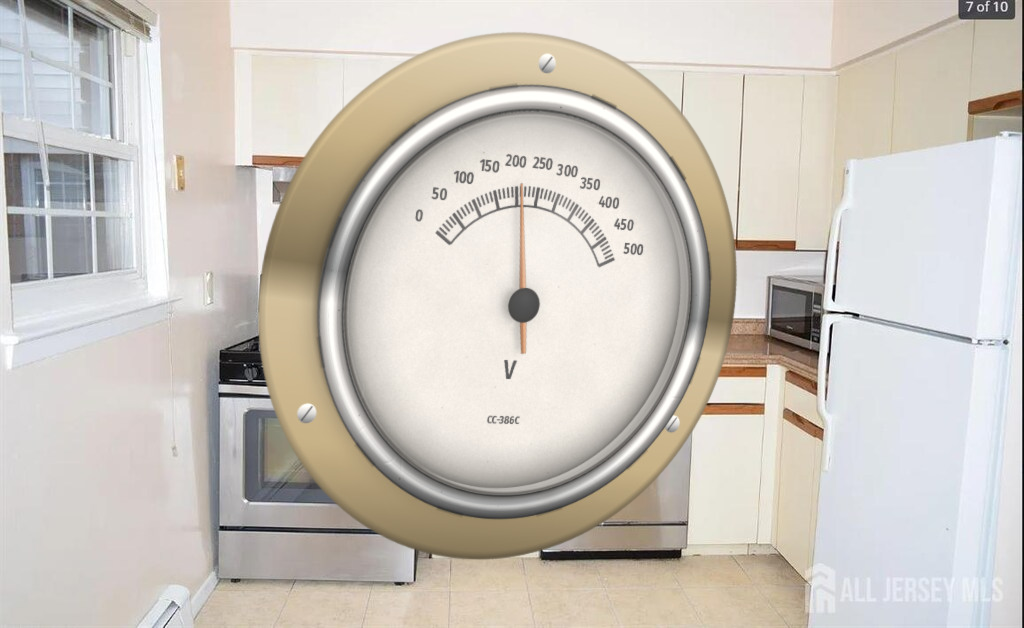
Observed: 200 V
